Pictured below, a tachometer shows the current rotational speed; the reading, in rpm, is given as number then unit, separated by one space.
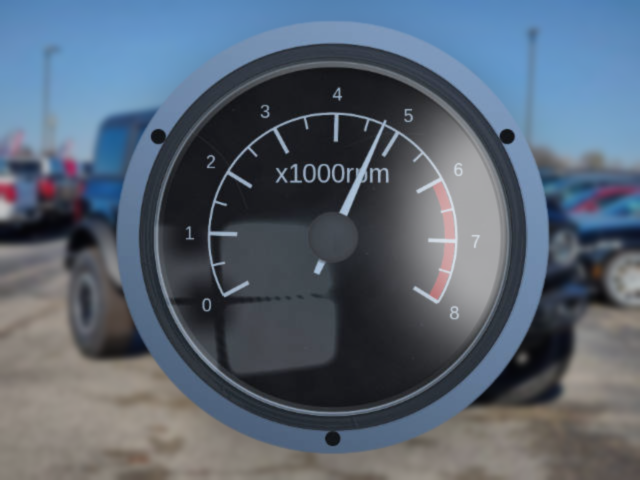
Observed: 4750 rpm
